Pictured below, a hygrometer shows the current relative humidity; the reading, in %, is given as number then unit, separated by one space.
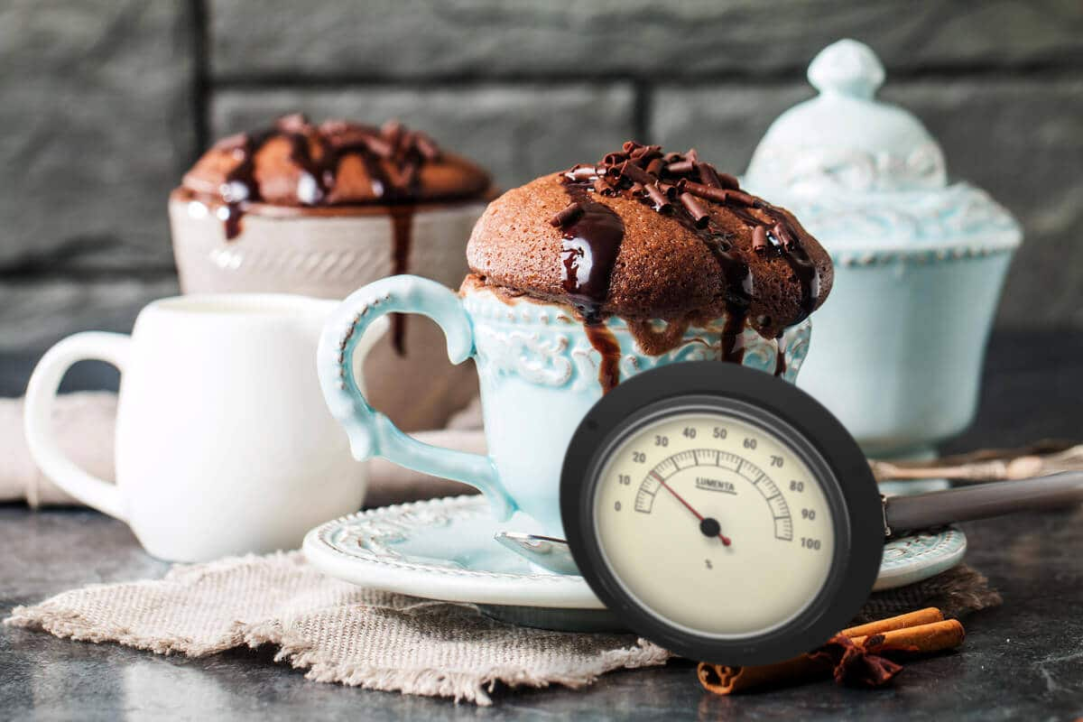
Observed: 20 %
